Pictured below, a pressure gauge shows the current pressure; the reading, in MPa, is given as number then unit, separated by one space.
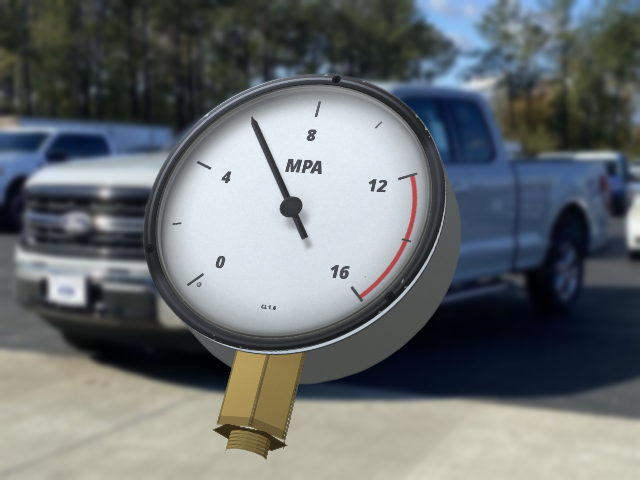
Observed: 6 MPa
